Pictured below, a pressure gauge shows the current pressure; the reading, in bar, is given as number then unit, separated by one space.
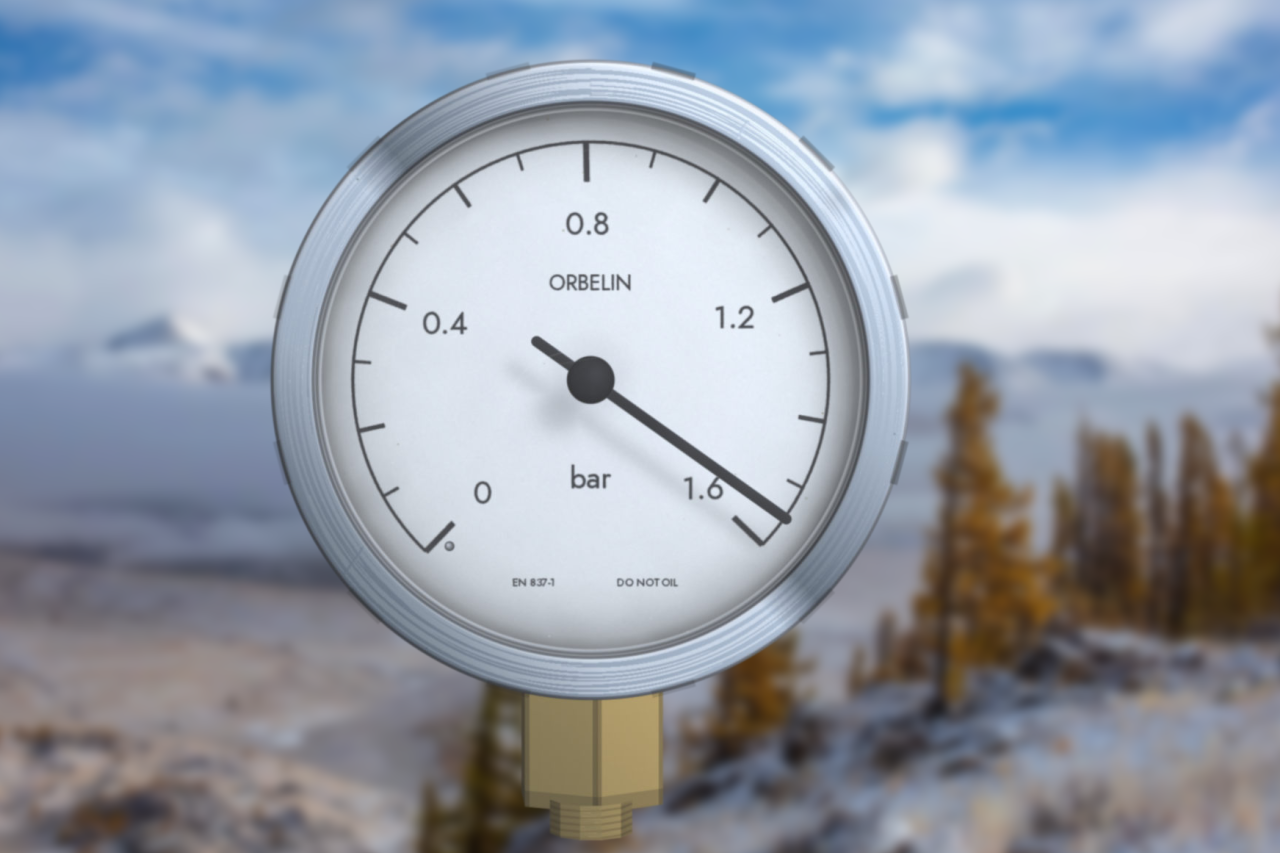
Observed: 1.55 bar
